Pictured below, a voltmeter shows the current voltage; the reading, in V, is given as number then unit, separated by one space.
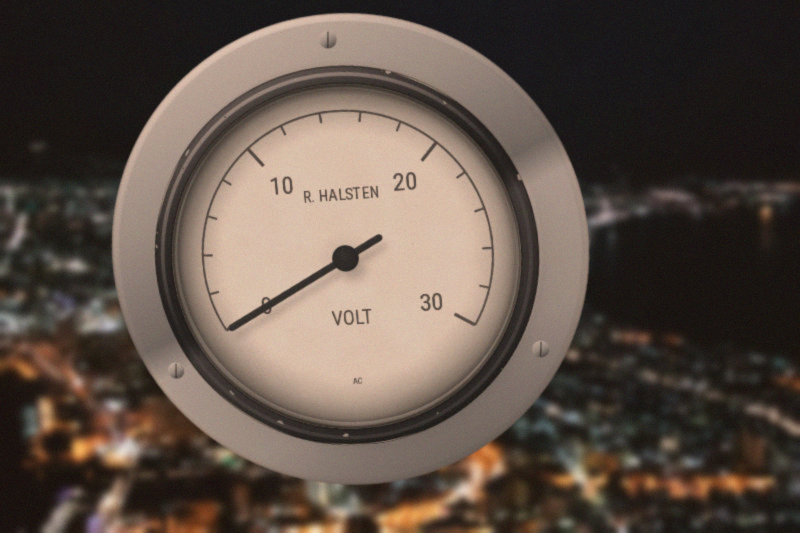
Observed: 0 V
